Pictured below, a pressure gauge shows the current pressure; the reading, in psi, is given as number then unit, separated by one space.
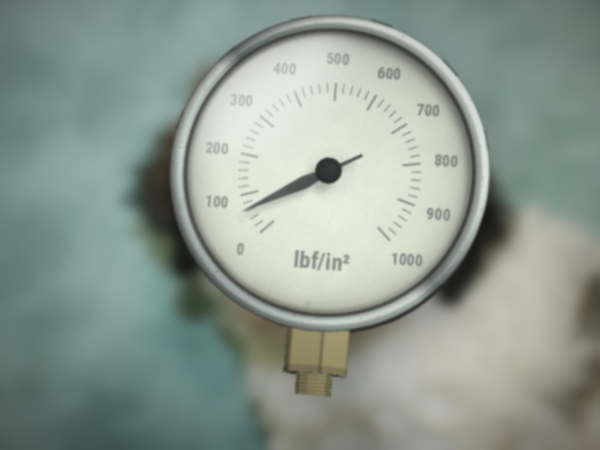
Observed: 60 psi
